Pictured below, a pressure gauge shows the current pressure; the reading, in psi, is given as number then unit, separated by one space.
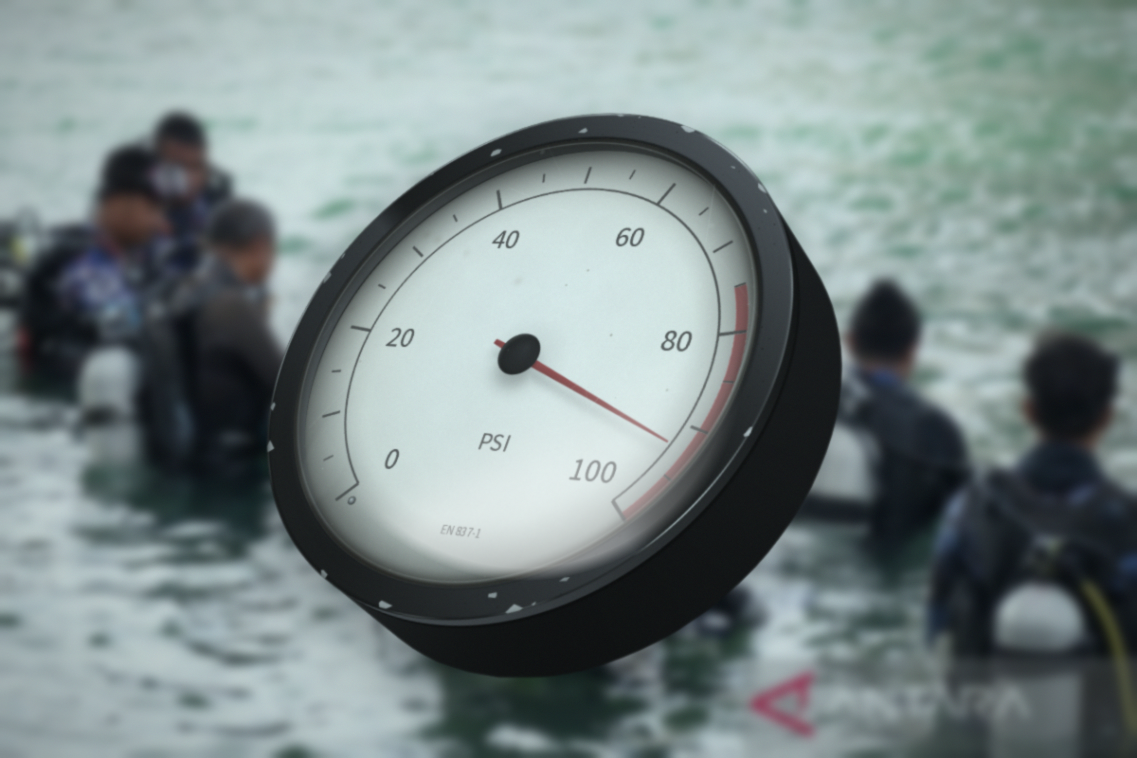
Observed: 92.5 psi
